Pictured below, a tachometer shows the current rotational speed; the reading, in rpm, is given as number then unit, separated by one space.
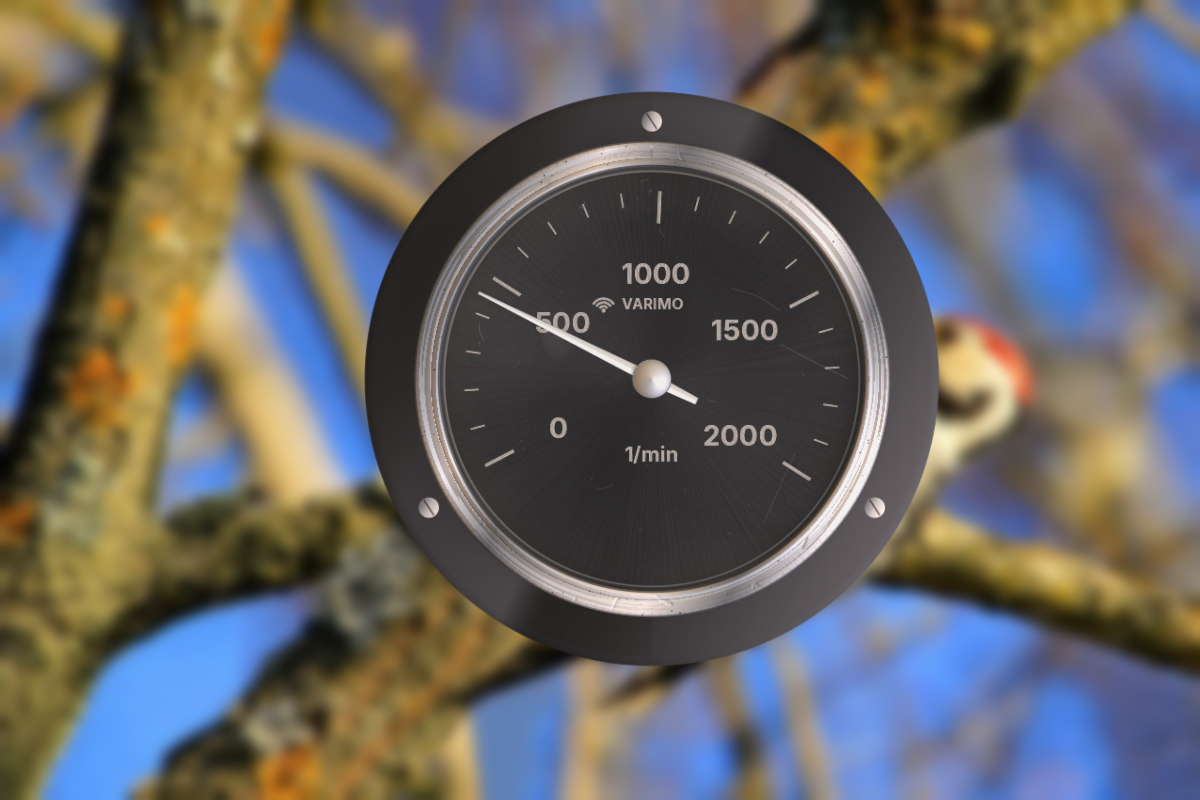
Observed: 450 rpm
